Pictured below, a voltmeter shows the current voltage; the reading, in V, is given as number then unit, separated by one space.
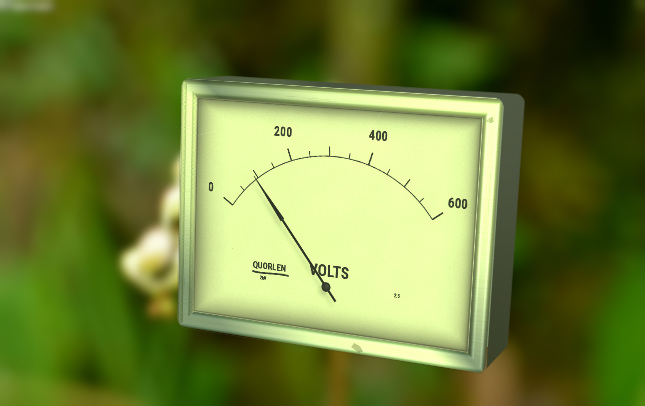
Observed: 100 V
